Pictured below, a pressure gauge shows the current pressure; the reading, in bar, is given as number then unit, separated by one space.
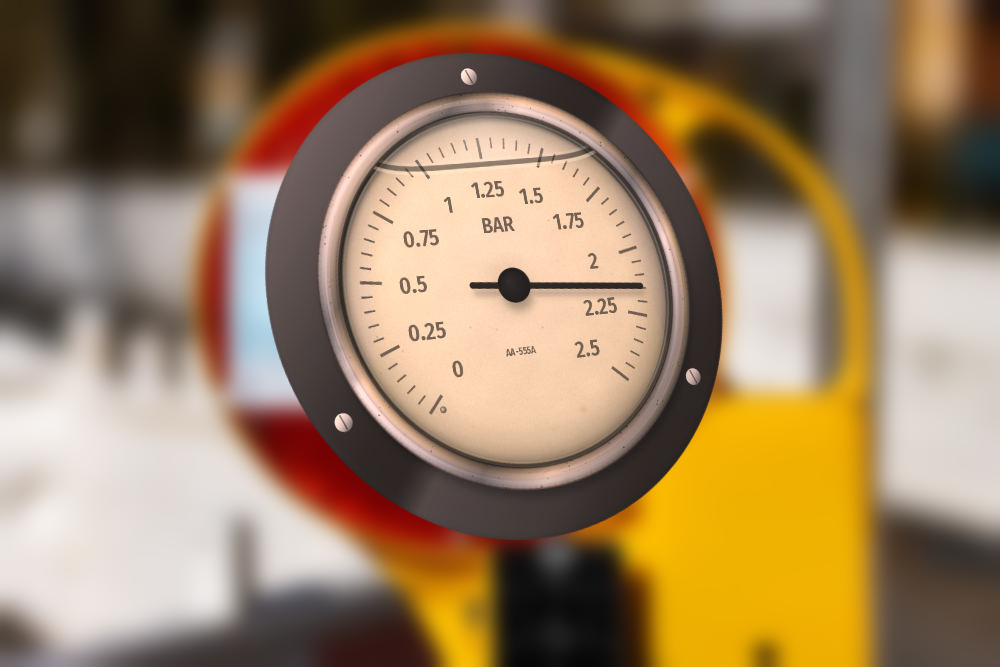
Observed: 2.15 bar
